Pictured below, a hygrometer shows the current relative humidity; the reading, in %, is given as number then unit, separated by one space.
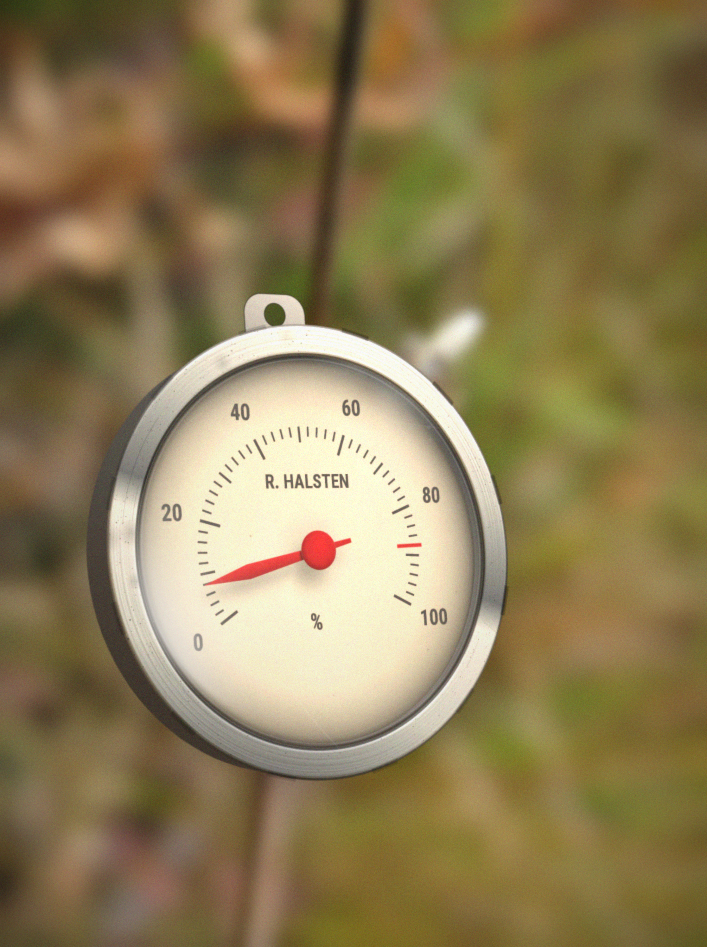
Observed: 8 %
